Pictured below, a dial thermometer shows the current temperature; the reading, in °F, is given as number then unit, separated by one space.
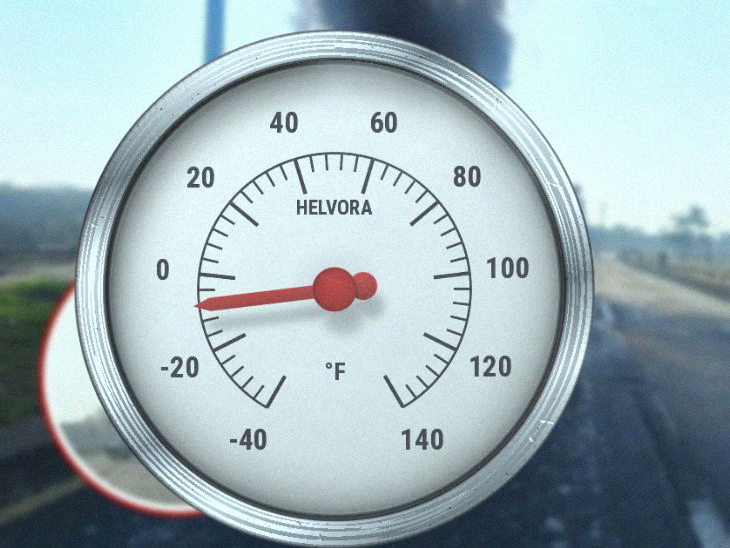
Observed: -8 °F
